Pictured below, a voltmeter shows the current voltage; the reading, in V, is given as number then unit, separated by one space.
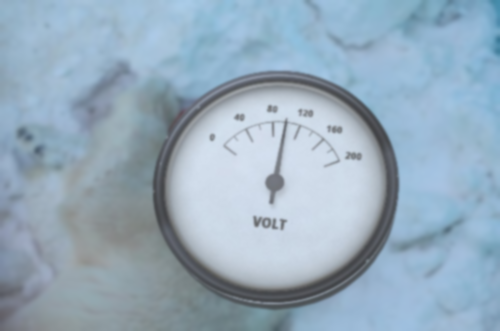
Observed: 100 V
